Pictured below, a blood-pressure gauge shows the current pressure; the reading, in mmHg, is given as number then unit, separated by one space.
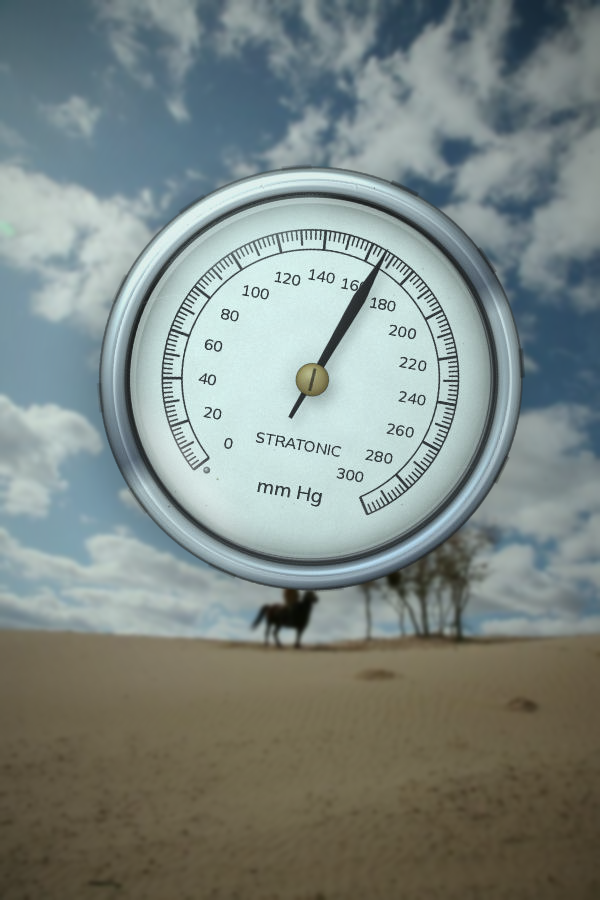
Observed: 166 mmHg
